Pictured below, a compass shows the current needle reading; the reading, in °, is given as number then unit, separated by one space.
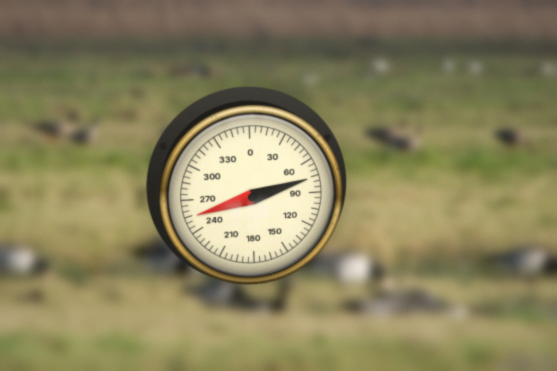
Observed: 255 °
